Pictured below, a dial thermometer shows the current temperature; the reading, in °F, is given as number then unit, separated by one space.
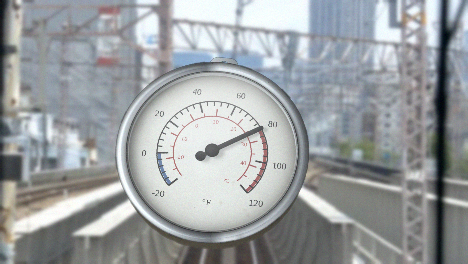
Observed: 80 °F
